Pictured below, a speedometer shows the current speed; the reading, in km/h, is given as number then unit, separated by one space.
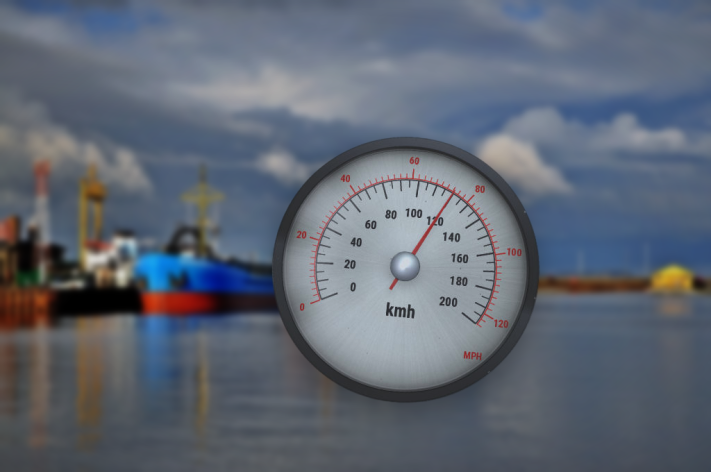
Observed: 120 km/h
